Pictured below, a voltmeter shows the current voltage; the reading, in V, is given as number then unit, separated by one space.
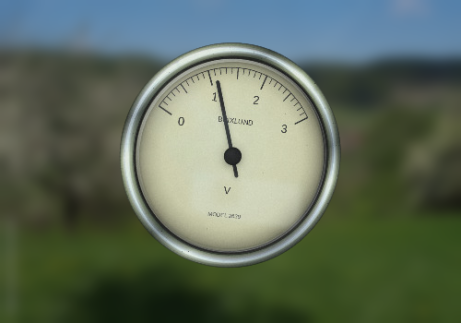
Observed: 1.1 V
